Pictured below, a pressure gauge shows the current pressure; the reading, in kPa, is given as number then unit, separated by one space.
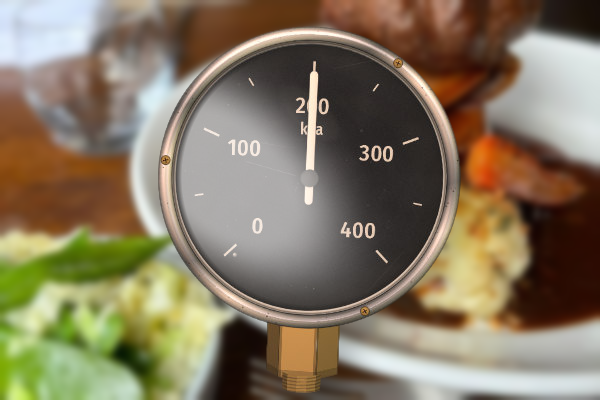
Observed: 200 kPa
